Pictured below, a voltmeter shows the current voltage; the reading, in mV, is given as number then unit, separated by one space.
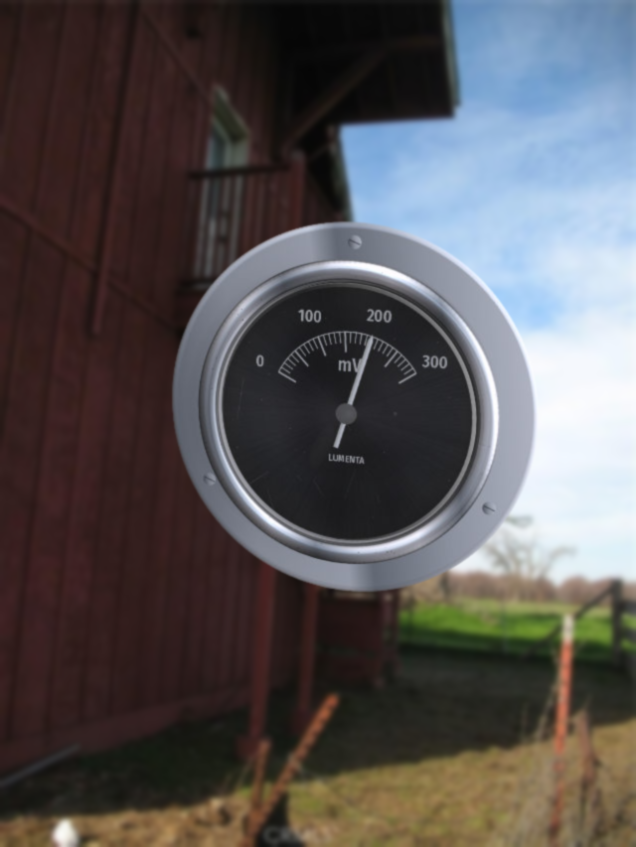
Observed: 200 mV
